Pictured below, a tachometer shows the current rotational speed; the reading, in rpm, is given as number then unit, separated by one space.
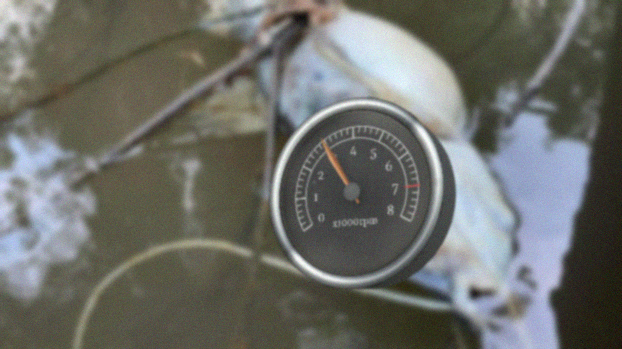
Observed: 3000 rpm
